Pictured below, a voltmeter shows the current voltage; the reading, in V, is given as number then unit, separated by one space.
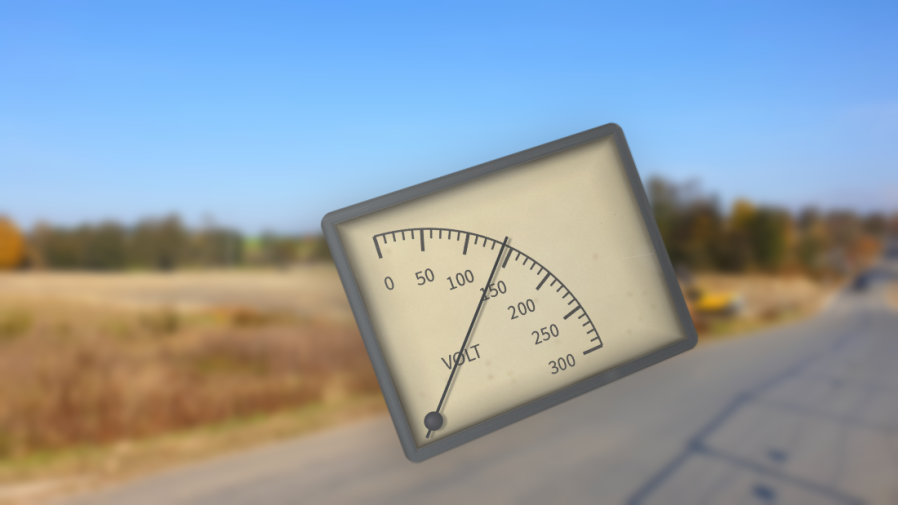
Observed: 140 V
